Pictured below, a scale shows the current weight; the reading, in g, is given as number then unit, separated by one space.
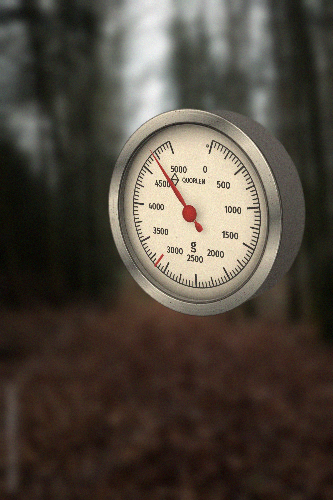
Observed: 4750 g
